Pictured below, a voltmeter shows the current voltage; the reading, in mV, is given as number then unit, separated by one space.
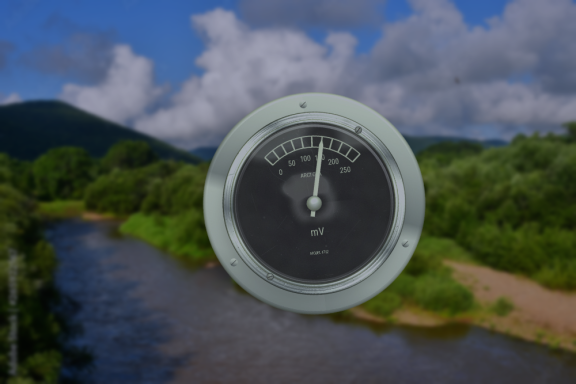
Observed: 150 mV
